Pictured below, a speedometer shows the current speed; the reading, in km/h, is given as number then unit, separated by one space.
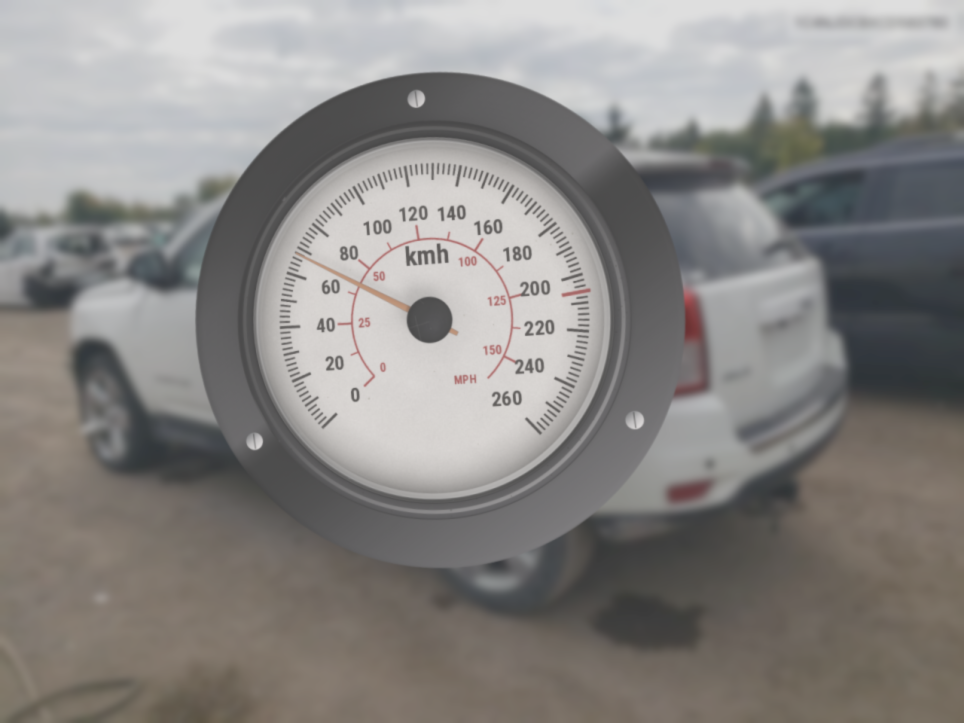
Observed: 68 km/h
